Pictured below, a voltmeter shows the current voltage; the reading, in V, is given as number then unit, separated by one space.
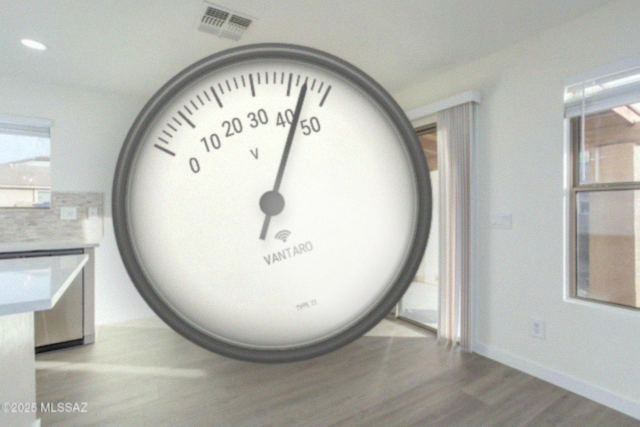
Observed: 44 V
